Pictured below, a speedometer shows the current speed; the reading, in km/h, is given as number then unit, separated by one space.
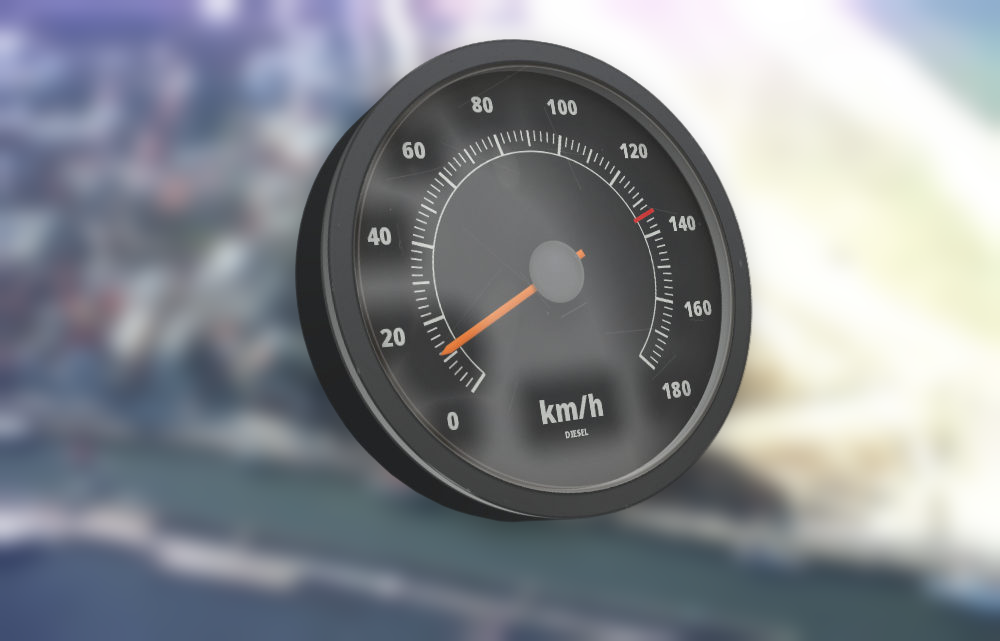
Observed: 12 km/h
